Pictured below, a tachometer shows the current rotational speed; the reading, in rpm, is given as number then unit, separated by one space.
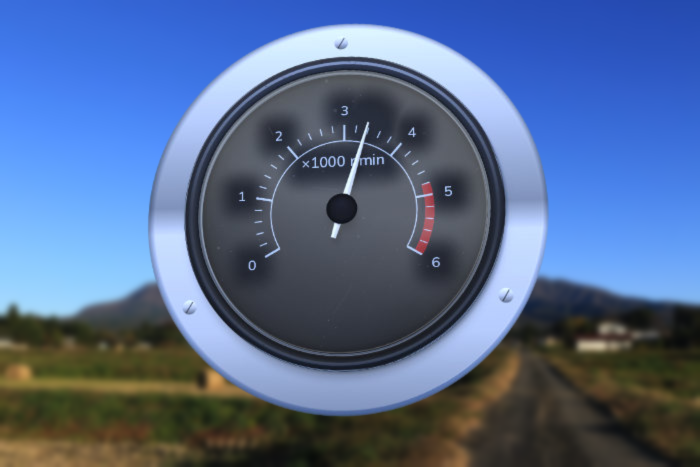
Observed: 3400 rpm
